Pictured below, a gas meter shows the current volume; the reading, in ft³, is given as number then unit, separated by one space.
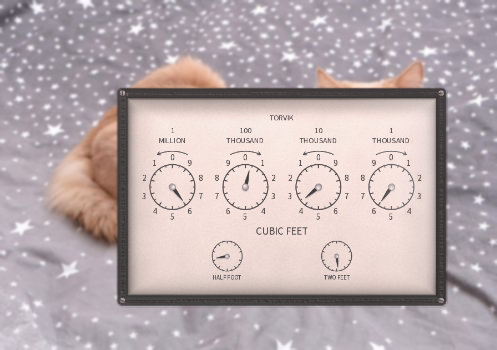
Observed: 603600 ft³
